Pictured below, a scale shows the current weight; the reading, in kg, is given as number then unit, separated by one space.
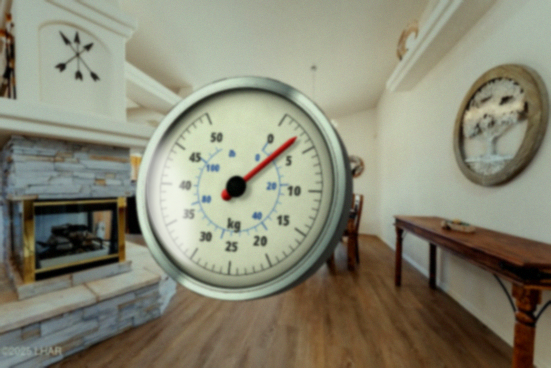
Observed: 3 kg
